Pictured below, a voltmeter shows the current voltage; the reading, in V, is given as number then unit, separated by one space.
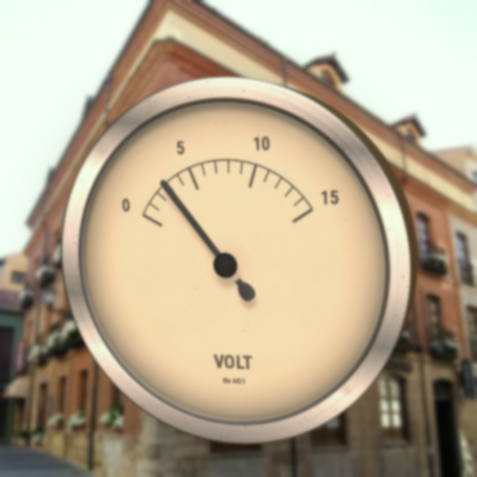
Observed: 3 V
